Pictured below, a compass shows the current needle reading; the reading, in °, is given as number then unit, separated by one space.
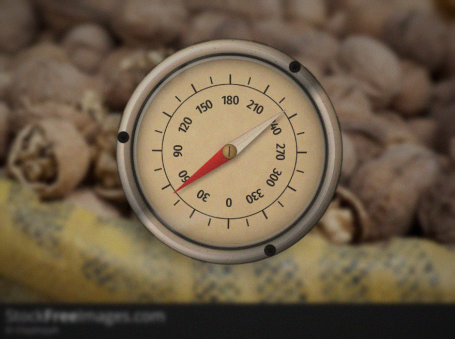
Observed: 52.5 °
